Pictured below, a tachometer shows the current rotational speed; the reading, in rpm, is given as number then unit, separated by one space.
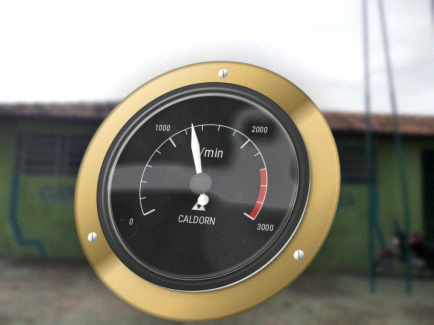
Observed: 1300 rpm
